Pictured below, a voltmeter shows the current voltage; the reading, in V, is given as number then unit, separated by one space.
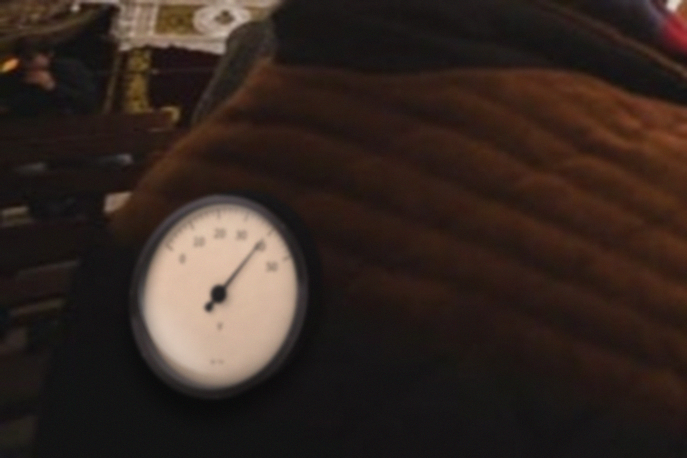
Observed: 40 V
